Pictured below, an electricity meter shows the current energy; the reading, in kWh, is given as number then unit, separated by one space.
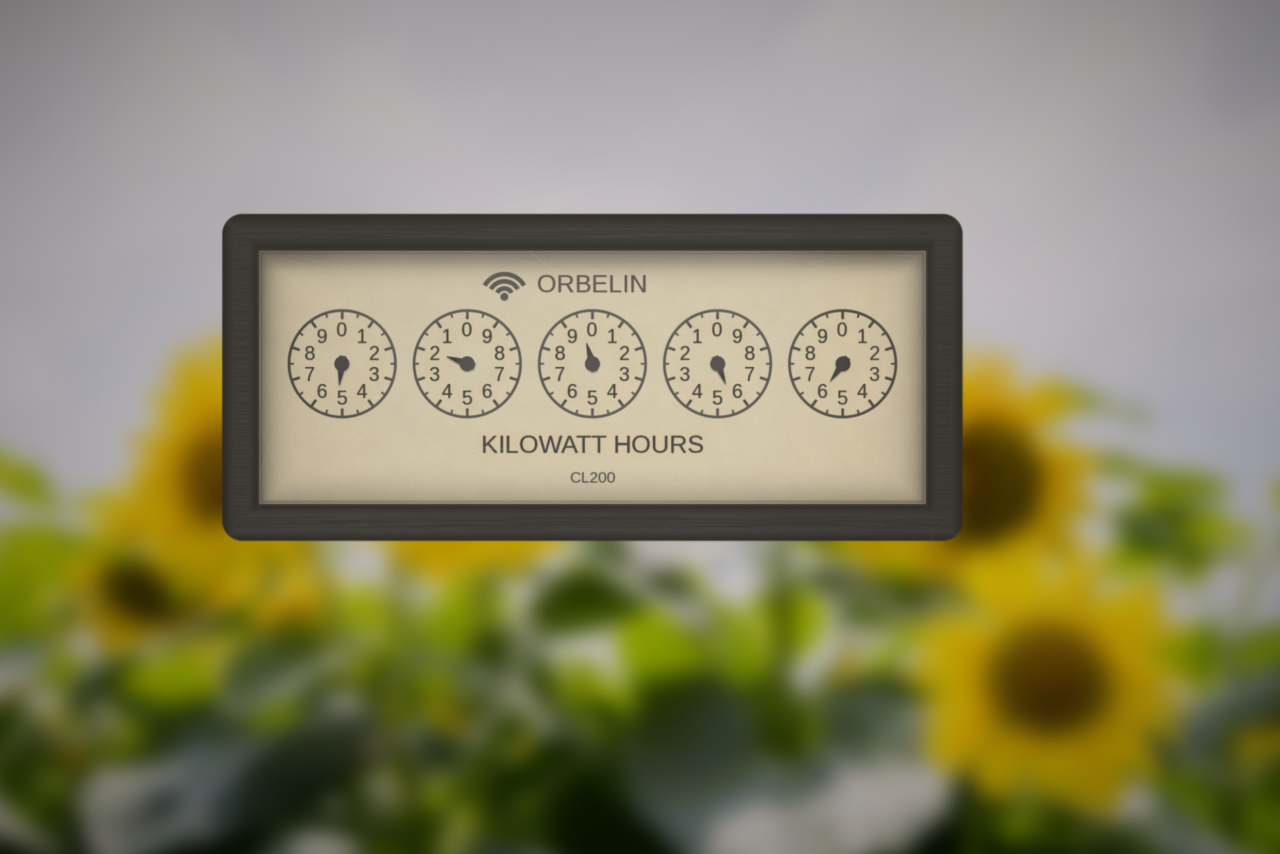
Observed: 51956 kWh
